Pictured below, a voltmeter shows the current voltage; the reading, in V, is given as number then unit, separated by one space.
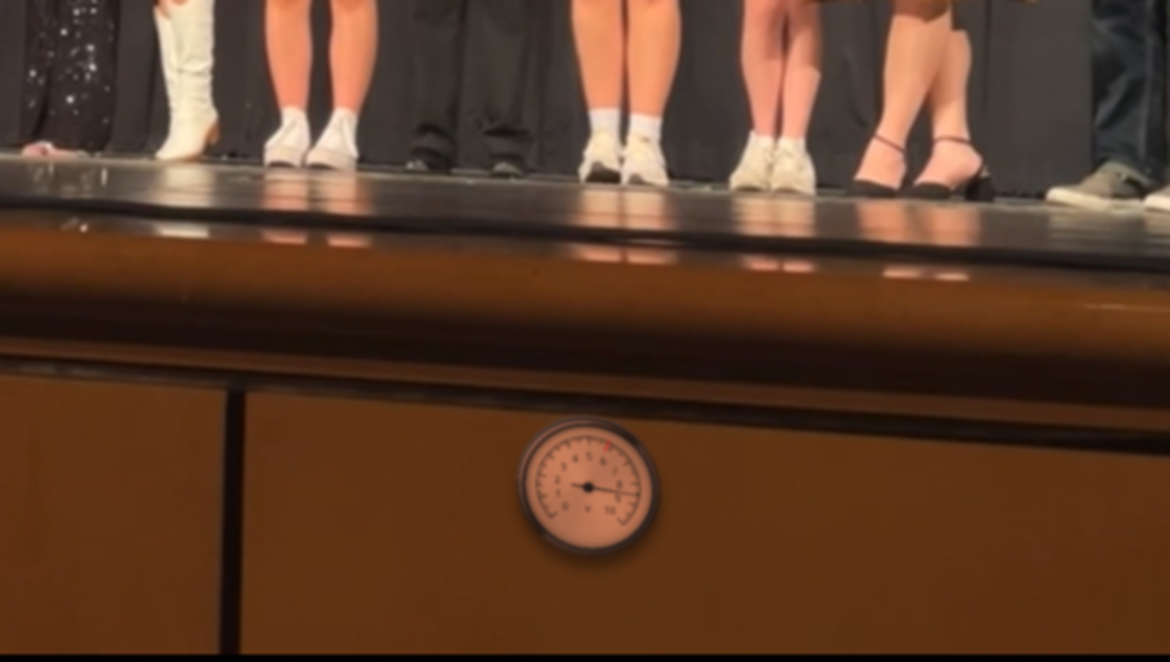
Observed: 8.5 V
